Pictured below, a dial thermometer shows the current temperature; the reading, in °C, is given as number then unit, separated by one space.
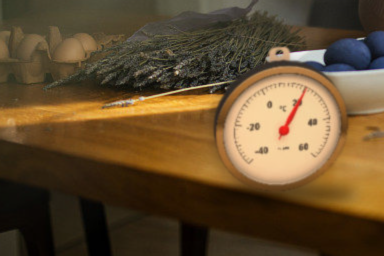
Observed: 20 °C
